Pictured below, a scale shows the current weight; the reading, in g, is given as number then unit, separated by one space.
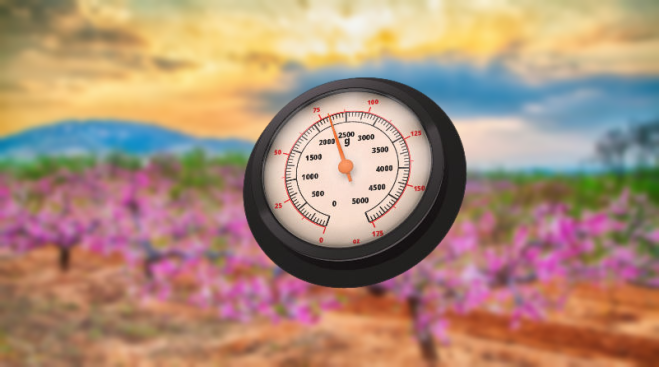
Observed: 2250 g
